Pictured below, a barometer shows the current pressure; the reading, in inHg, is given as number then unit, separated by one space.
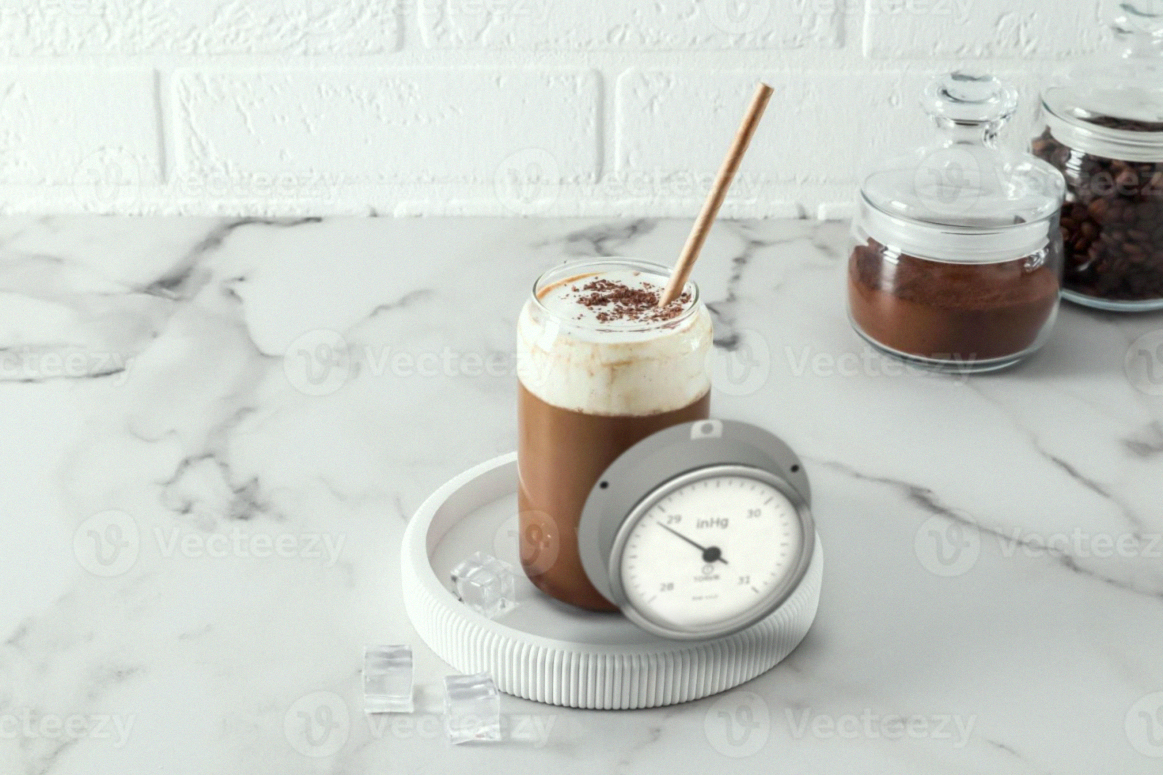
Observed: 28.9 inHg
